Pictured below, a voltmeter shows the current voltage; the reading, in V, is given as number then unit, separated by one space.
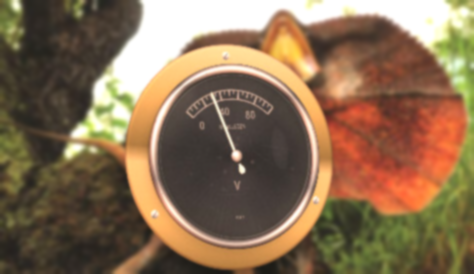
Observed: 30 V
